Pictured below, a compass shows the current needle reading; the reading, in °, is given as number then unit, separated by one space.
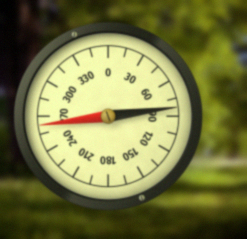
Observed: 262.5 °
